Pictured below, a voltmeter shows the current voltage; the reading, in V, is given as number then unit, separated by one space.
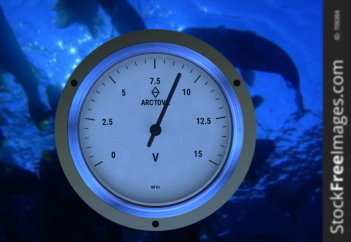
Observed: 9 V
